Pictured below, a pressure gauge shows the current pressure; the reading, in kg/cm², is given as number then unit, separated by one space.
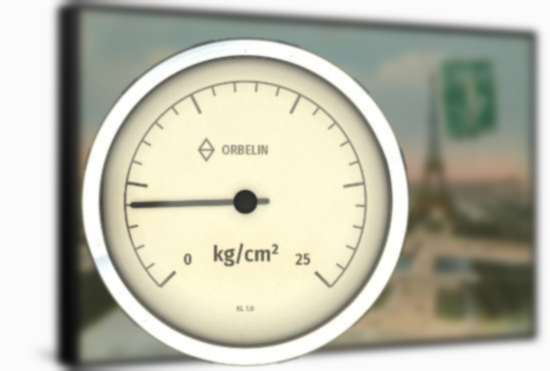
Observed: 4 kg/cm²
